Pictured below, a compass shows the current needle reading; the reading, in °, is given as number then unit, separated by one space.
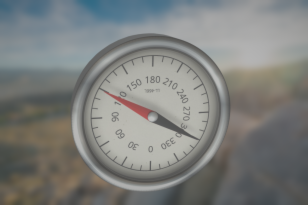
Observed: 120 °
